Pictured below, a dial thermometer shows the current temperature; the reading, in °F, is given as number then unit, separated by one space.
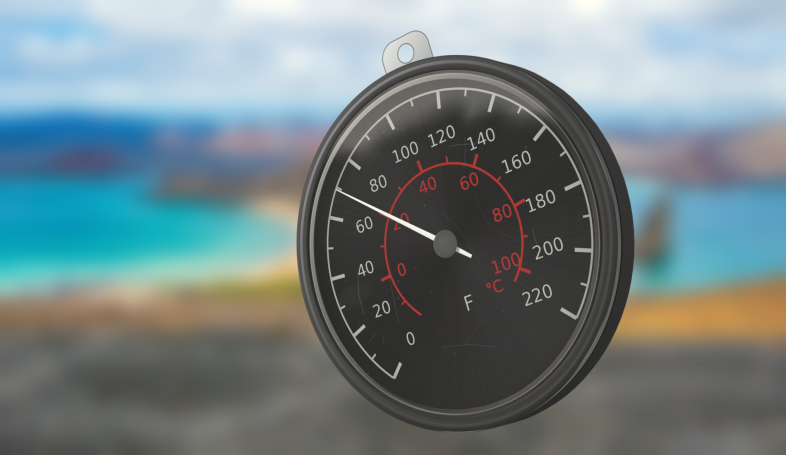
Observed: 70 °F
